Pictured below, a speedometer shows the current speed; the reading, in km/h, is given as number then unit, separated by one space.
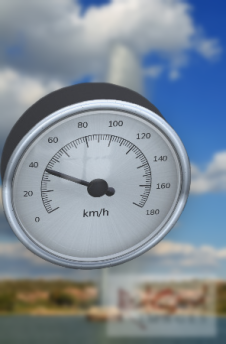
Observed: 40 km/h
